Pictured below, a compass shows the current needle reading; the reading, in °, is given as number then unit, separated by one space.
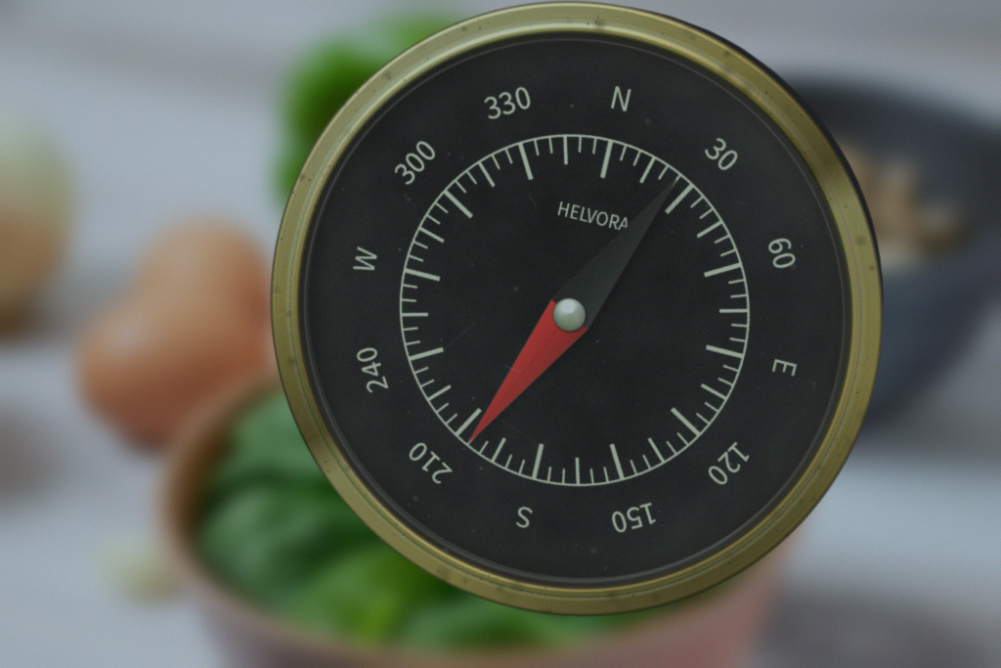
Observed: 205 °
